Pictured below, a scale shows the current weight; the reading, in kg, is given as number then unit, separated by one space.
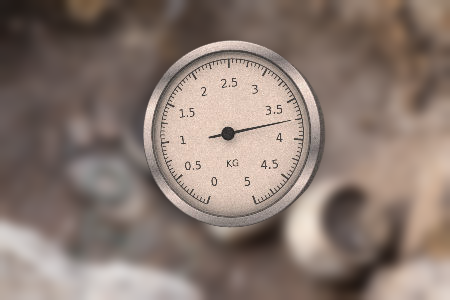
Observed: 3.75 kg
